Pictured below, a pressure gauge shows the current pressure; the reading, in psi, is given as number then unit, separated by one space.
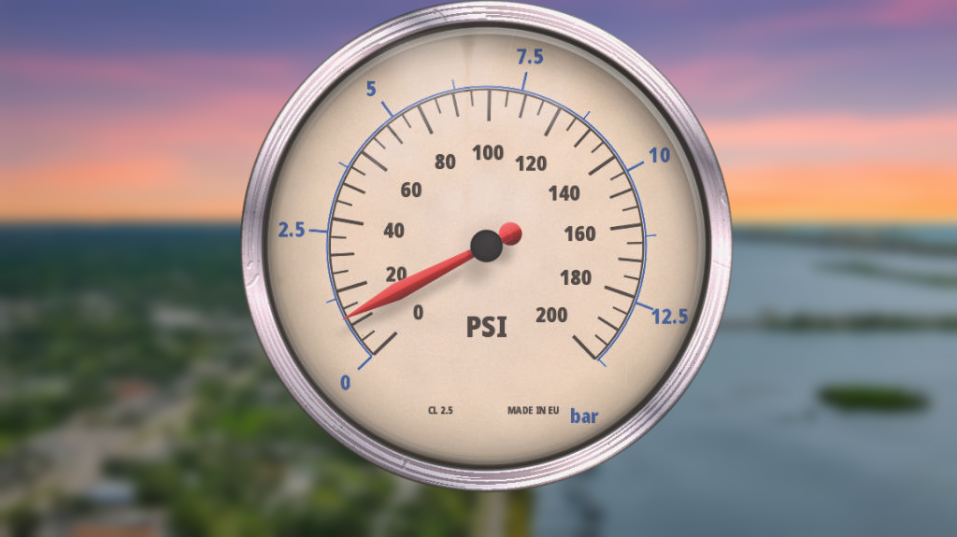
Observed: 12.5 psi
